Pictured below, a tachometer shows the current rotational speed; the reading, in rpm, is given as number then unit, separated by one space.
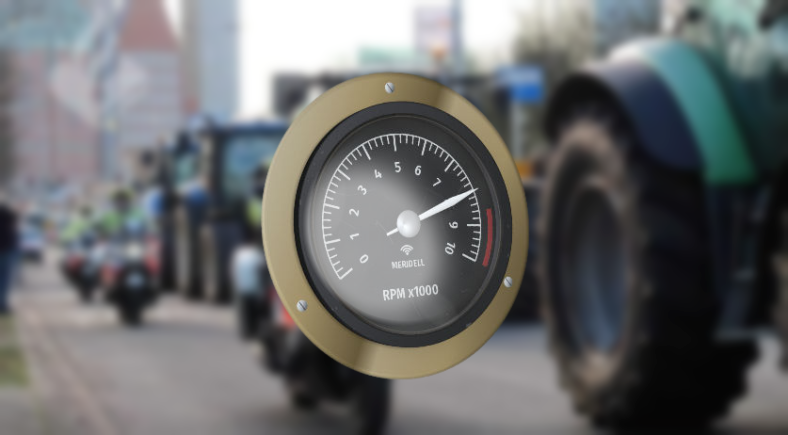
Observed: 8000 rpm
